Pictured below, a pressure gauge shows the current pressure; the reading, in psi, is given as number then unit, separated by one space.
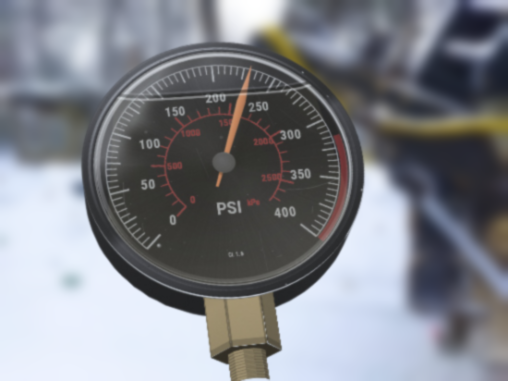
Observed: 230 psi
